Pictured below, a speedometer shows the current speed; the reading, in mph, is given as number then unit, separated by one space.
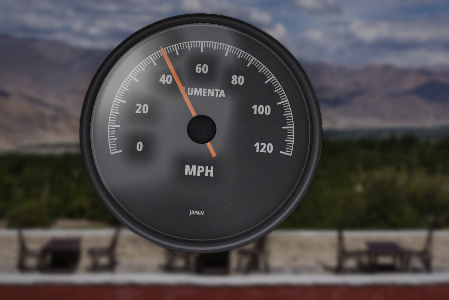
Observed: 45 mph
